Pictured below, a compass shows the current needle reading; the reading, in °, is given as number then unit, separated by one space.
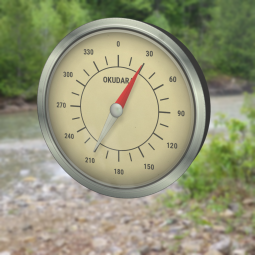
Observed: 30 °
